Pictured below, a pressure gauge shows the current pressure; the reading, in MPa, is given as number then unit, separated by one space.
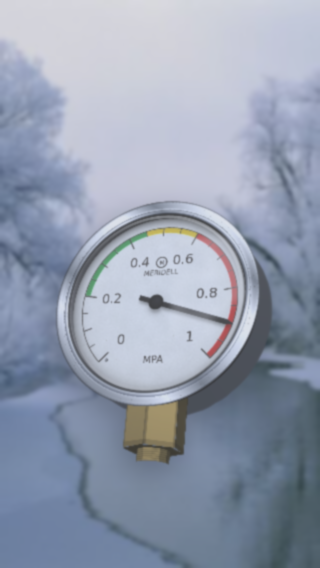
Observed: 0.9 MPa
